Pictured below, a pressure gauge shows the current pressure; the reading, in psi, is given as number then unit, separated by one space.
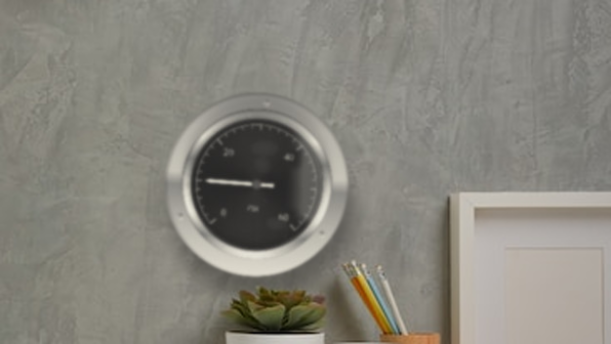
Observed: 10 psi
